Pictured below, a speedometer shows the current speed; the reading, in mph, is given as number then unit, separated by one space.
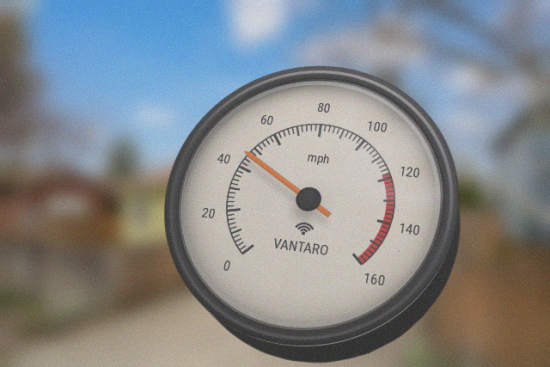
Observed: 46 mph
